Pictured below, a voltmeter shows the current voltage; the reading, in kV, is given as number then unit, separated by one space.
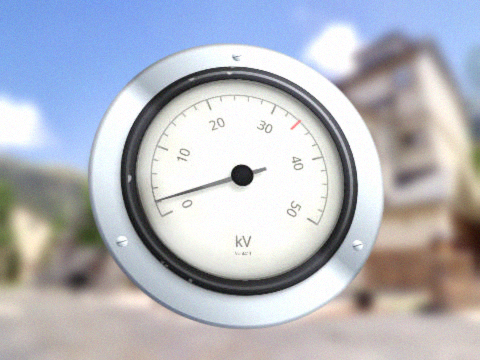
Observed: 2 kV
